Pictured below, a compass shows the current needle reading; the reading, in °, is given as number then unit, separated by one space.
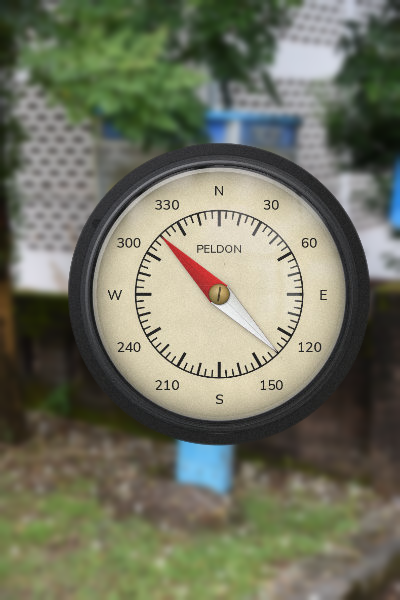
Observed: 315 °
